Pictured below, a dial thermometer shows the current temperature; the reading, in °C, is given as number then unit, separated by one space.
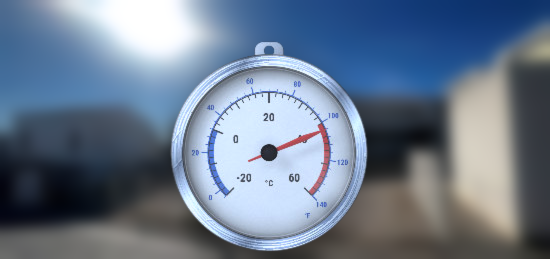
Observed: 40 °C
